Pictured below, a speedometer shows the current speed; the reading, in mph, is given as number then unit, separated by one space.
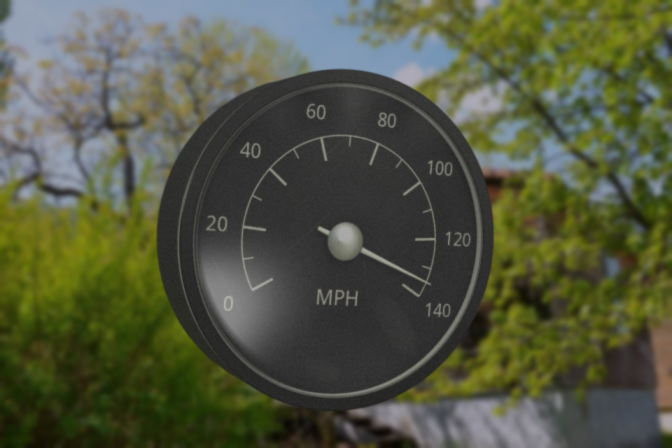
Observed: 135 mph
